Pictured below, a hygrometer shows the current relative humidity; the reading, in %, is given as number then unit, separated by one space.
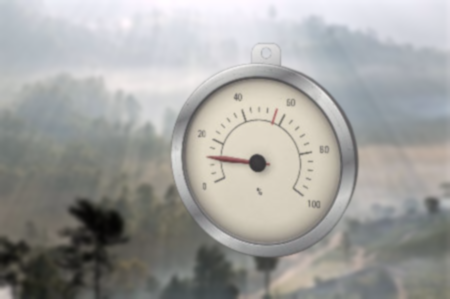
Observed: 12 %
